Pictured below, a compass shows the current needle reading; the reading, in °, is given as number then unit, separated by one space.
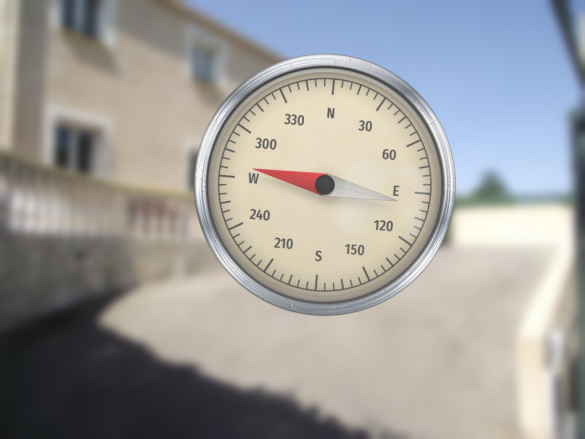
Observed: 277.5 °
